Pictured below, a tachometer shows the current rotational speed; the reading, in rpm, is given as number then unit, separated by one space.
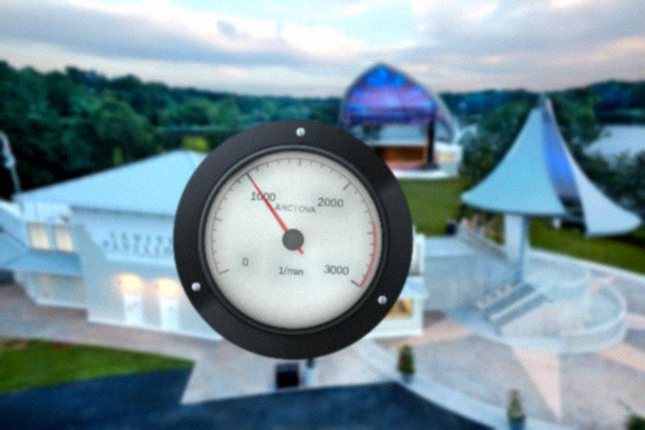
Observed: 1000 rpm
